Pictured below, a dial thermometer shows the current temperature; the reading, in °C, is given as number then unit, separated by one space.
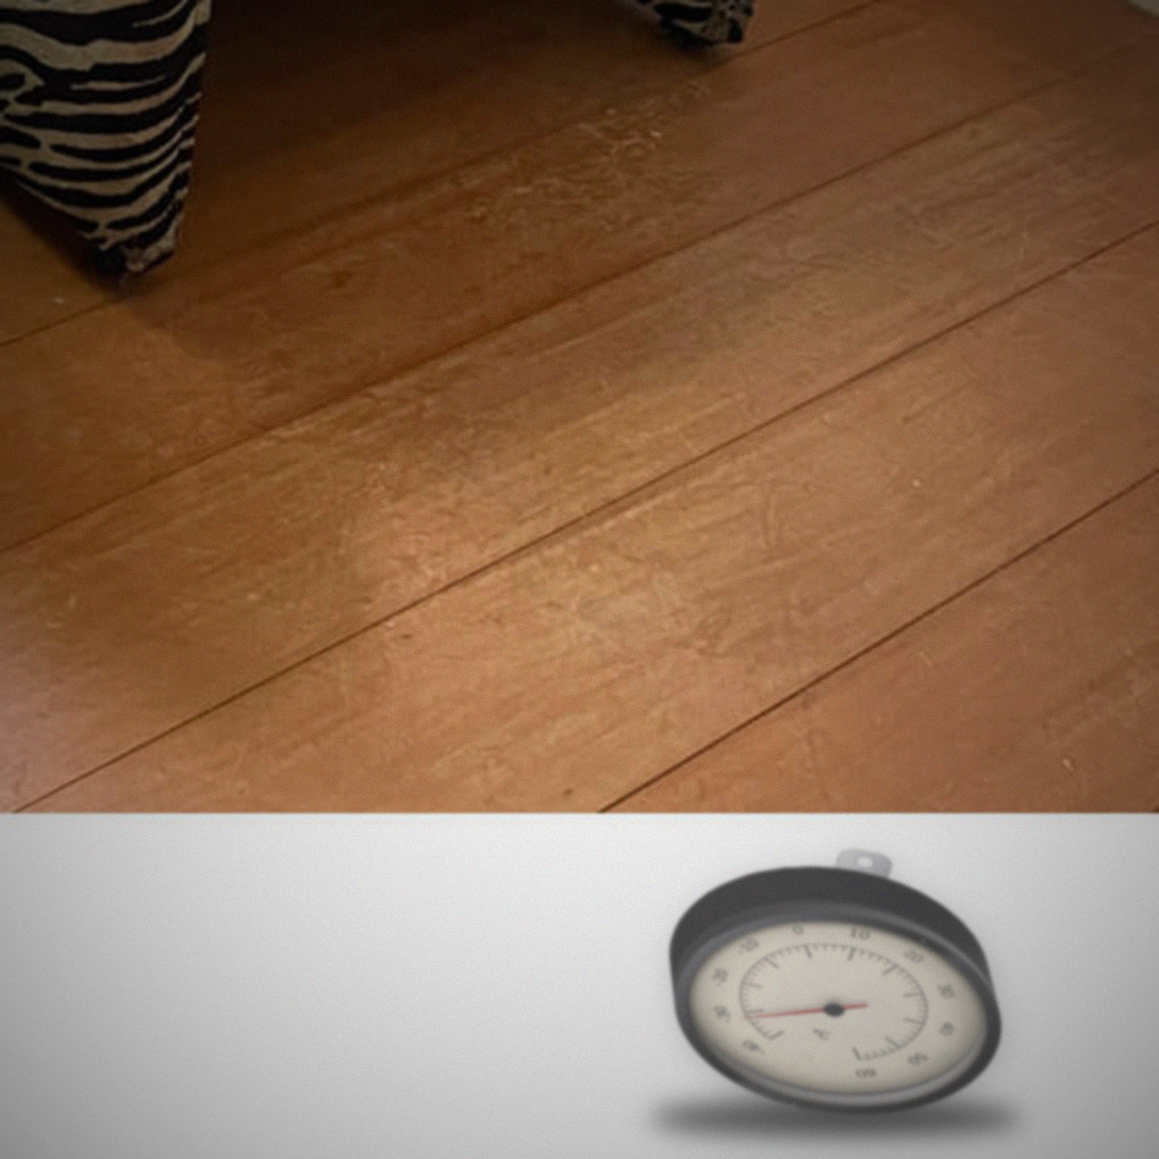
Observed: -30 °C
